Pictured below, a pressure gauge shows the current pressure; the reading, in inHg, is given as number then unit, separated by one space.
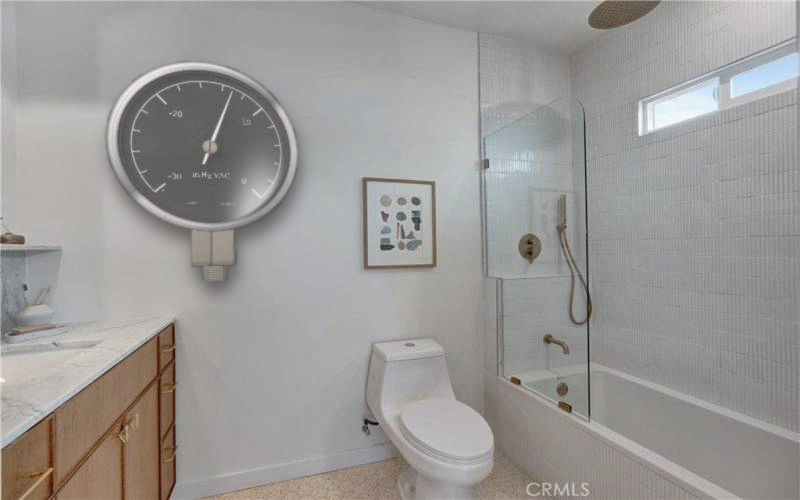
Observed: -13 inHg
